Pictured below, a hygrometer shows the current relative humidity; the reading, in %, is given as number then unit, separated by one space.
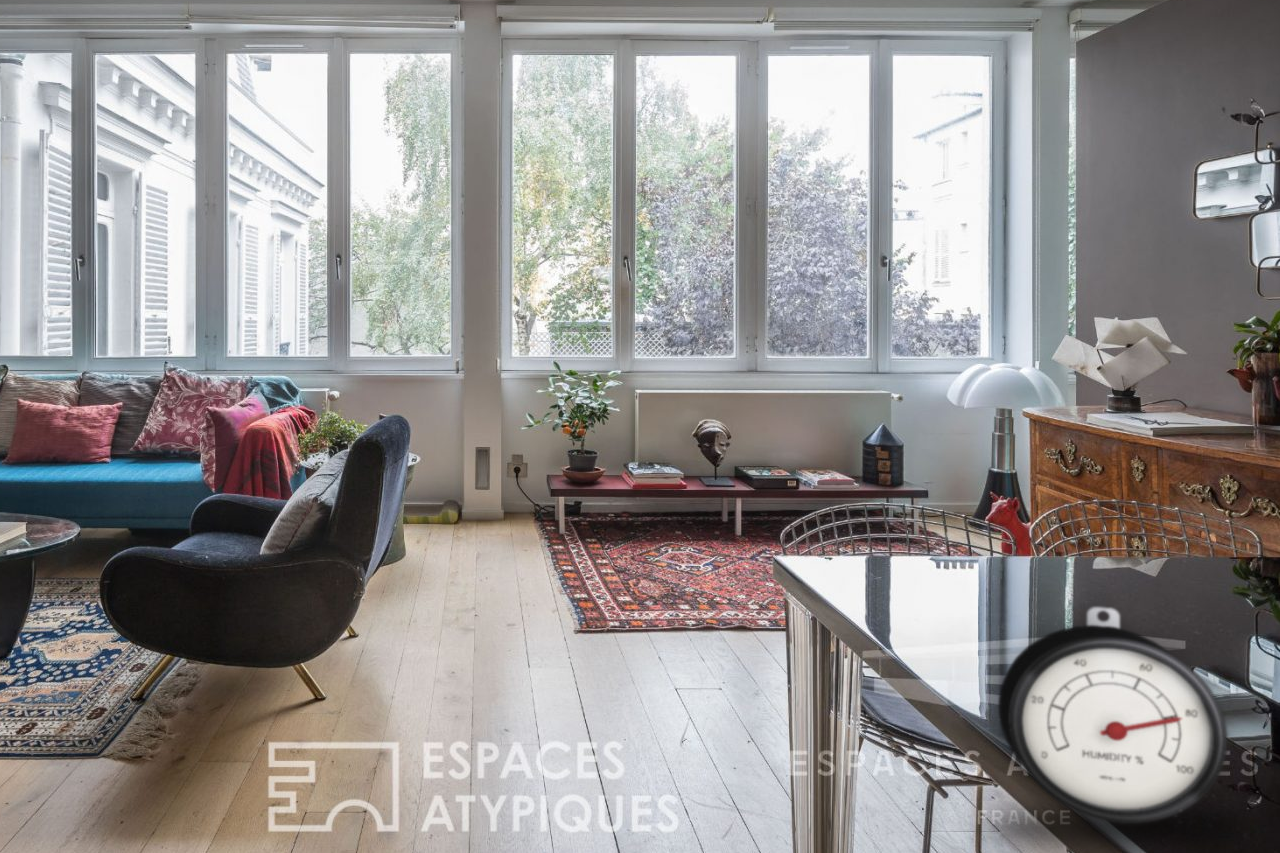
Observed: 80 %
